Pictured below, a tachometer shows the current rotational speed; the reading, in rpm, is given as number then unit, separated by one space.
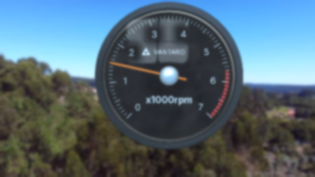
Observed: 1500 rpm
